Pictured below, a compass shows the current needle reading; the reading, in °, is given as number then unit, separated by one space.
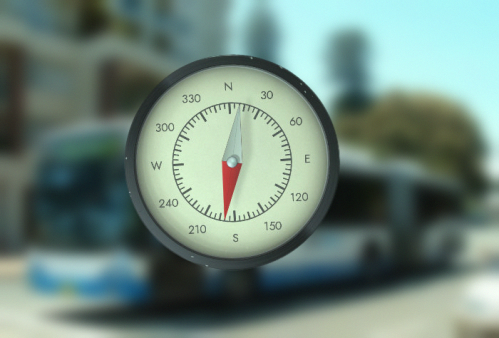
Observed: 190 °
